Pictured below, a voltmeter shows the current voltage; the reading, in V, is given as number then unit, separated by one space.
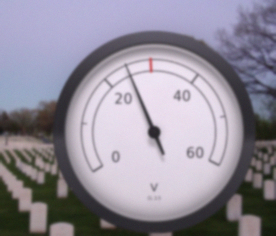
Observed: 25 V
